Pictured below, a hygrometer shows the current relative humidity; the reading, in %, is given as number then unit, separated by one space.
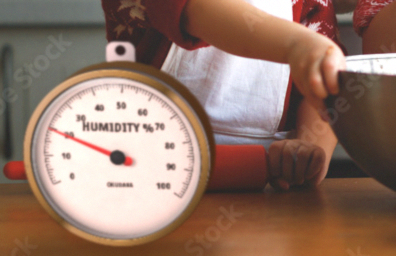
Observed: 20 %
